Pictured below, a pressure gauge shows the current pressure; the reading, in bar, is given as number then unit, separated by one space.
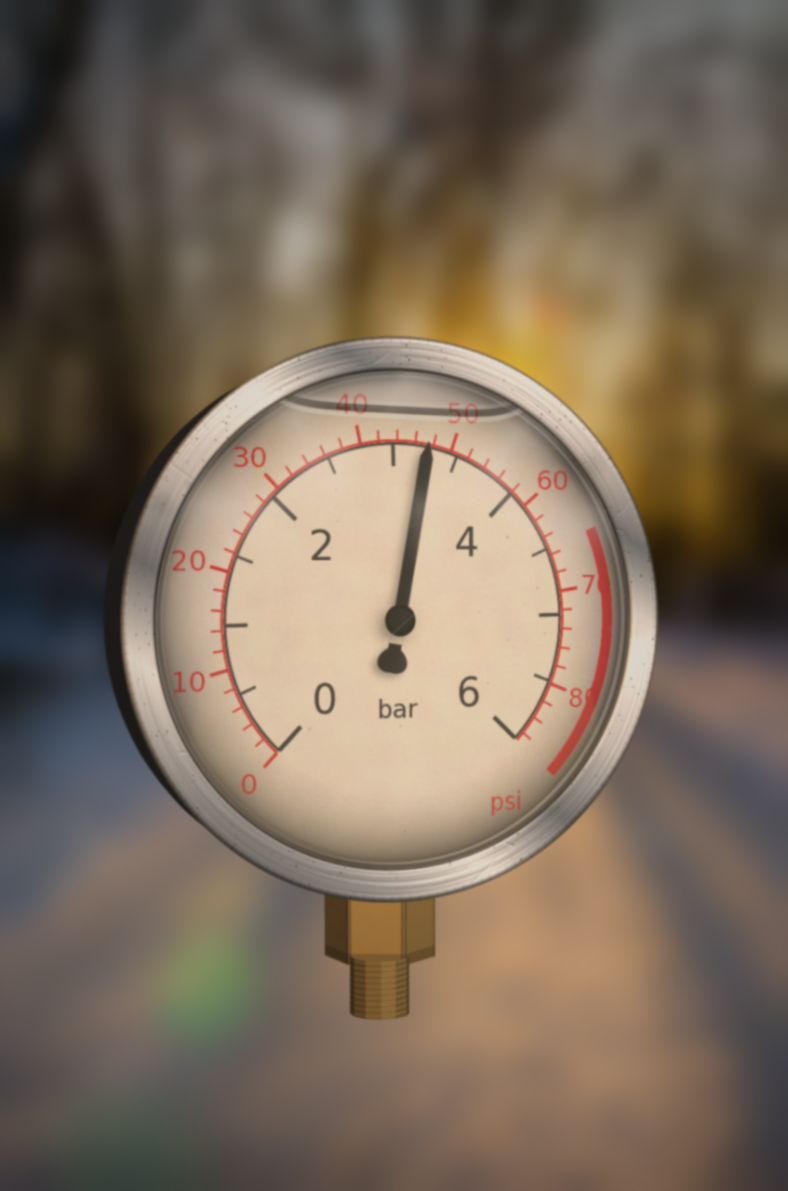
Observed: 3.25 bar
